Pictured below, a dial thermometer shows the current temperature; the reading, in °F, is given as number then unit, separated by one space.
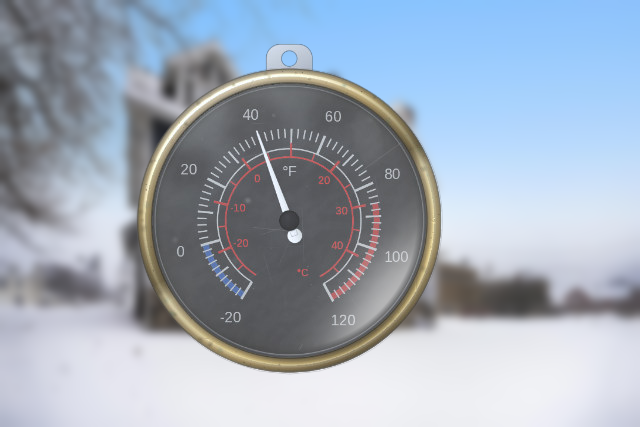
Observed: 40 °F
